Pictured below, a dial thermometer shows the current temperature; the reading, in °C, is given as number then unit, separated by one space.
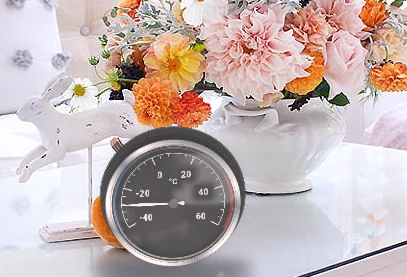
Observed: -28 °C
